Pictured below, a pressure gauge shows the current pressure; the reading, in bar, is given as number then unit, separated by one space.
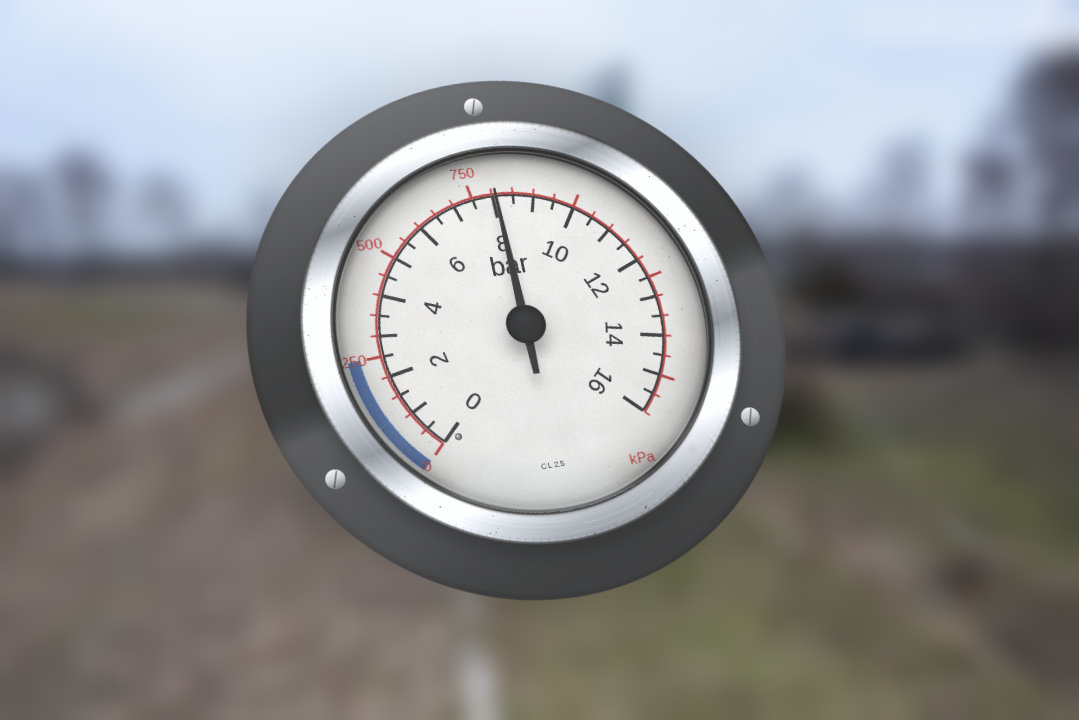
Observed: 8 bar
